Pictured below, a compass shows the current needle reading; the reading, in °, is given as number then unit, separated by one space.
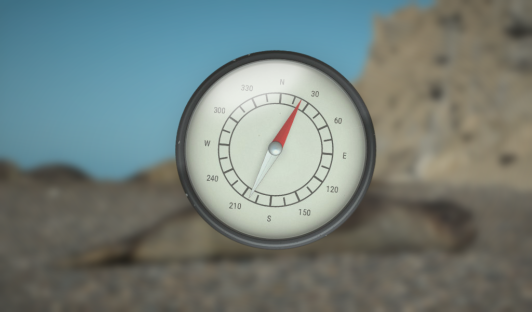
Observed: 22.5 °
